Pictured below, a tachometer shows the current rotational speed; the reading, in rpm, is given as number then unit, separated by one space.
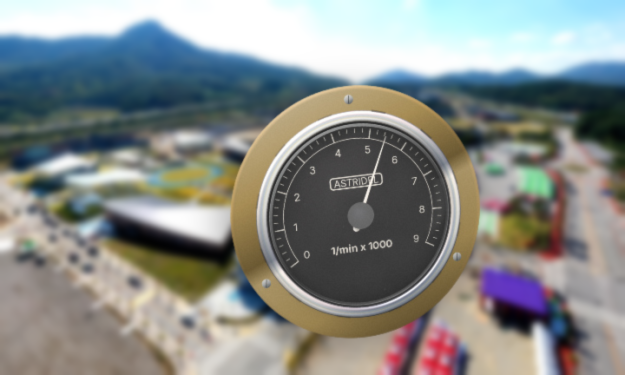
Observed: 5400 rpm
